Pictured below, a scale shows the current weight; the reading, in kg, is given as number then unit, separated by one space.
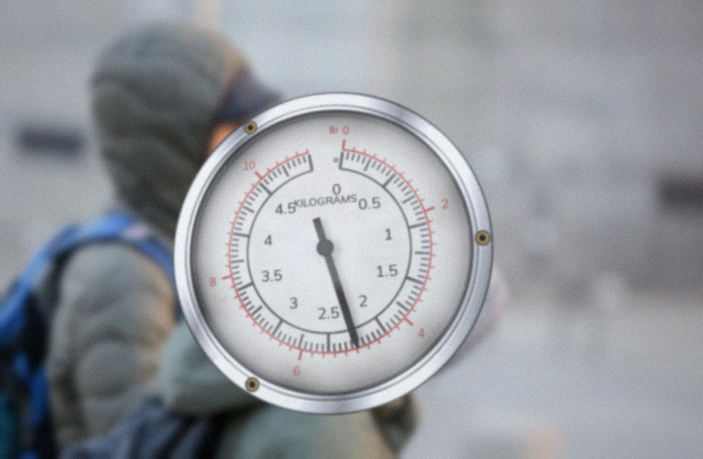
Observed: 2.25 kg
